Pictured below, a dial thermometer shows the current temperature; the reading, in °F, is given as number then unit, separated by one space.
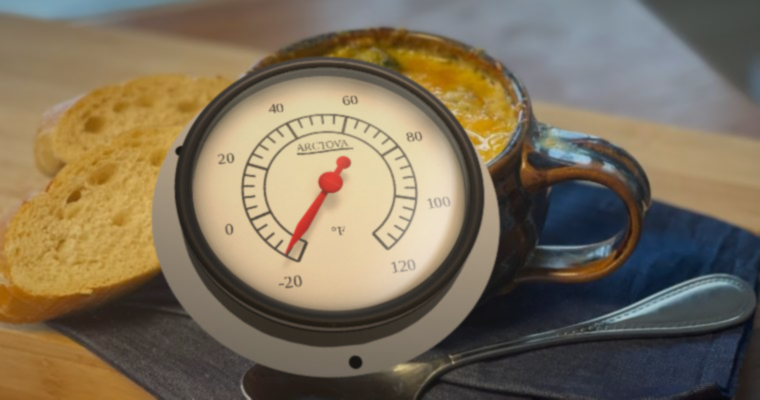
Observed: -16 °F
